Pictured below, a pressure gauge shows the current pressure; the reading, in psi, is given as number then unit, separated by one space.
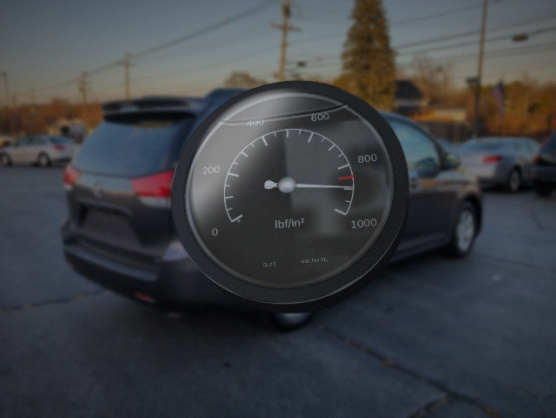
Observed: 900 psi
